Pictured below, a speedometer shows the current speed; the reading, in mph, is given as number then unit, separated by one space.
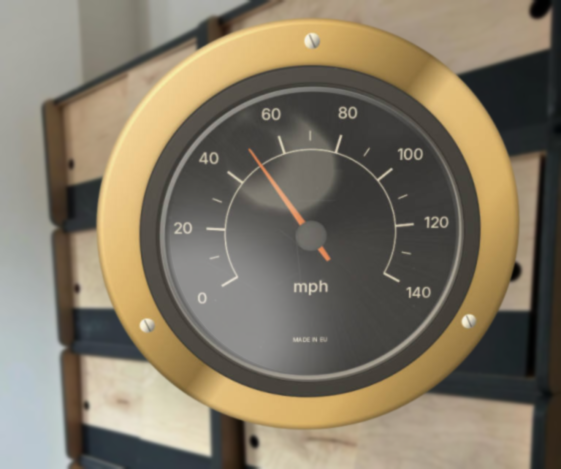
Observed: 50 mph
